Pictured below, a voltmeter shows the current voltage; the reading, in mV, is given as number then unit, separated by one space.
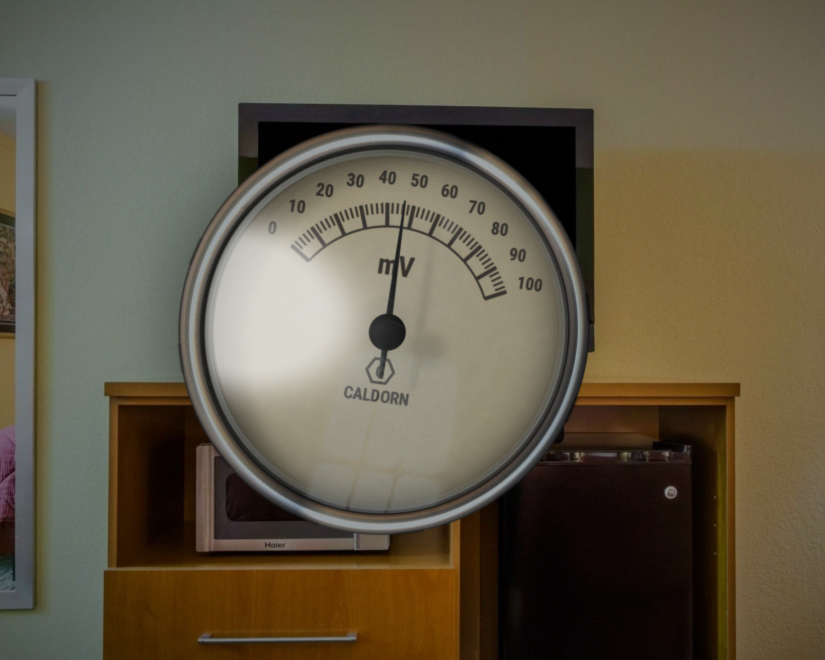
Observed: 46 mV
